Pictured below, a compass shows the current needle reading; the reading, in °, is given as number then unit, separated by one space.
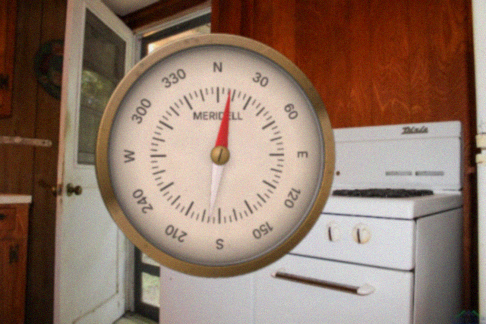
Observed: 10 °
